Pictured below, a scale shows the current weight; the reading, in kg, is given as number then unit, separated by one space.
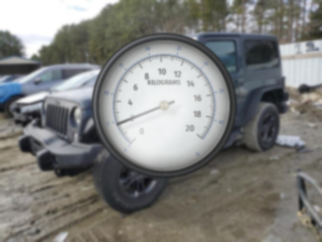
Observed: 2 kg
